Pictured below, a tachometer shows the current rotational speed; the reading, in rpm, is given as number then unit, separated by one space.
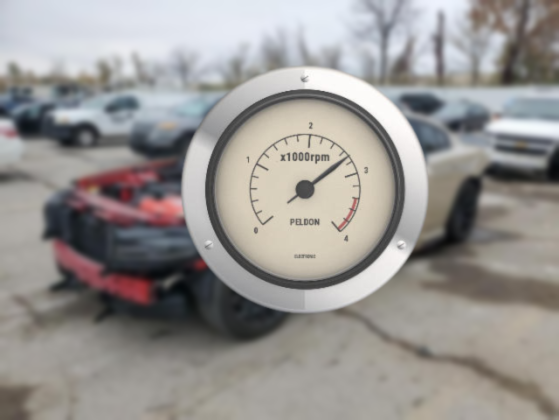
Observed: 2700 rpm
